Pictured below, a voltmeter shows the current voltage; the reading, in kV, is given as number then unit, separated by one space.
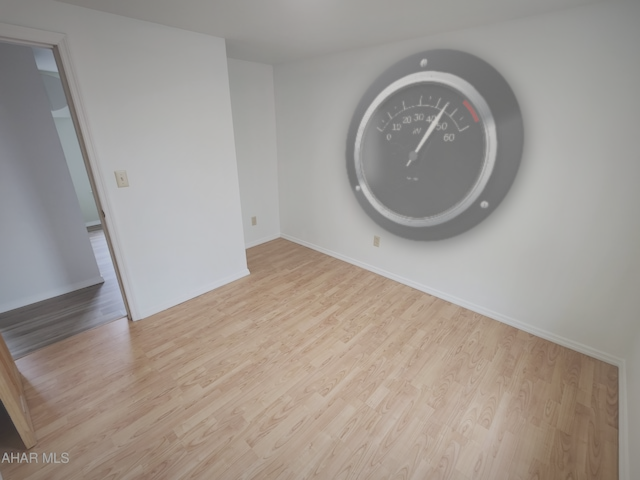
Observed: 45 kV
